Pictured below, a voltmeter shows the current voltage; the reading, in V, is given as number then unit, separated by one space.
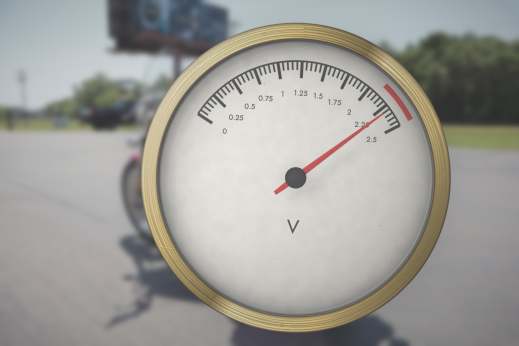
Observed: 2.3 V
